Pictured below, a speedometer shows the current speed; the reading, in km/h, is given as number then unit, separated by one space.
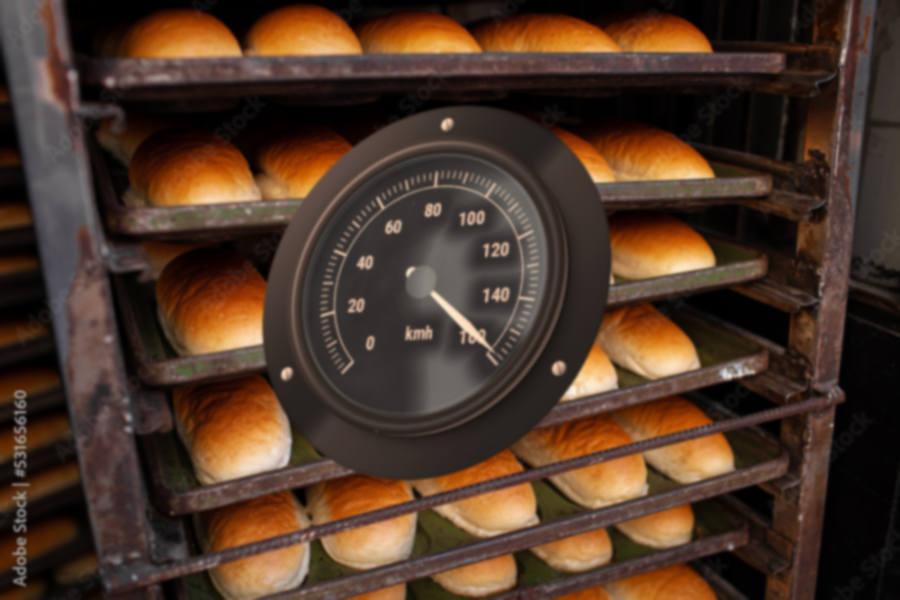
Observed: 158 km/h
